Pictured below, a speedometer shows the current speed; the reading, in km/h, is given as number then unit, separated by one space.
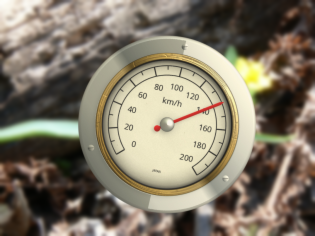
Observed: 140 km/h
